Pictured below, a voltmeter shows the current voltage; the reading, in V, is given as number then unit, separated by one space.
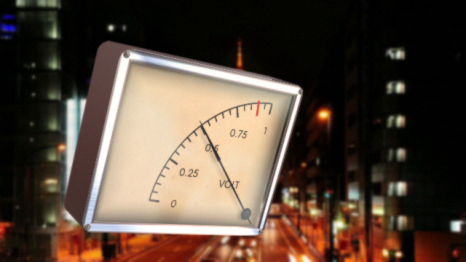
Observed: 0.5 V
